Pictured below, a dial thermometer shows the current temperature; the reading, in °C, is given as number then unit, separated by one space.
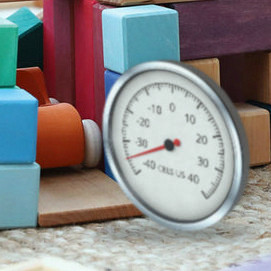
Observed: -35 °C
